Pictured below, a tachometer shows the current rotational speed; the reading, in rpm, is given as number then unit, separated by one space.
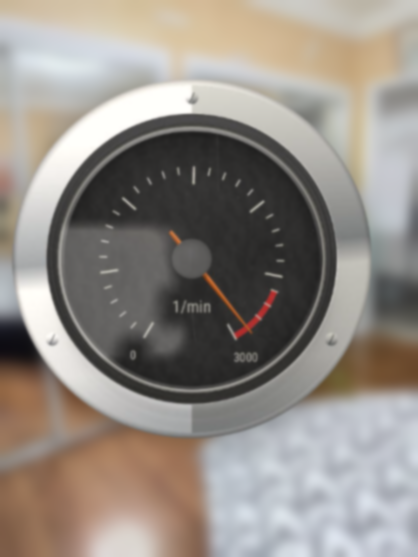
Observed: 2900 rpm
